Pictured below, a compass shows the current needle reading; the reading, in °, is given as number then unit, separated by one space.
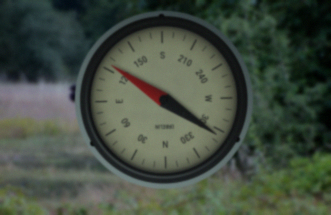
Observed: 125 °
